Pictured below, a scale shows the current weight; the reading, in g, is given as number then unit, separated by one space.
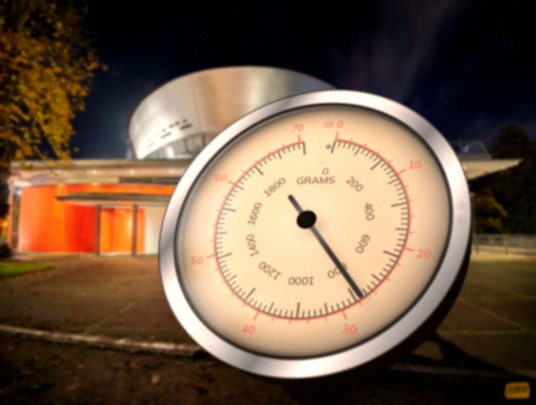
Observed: 780 g
